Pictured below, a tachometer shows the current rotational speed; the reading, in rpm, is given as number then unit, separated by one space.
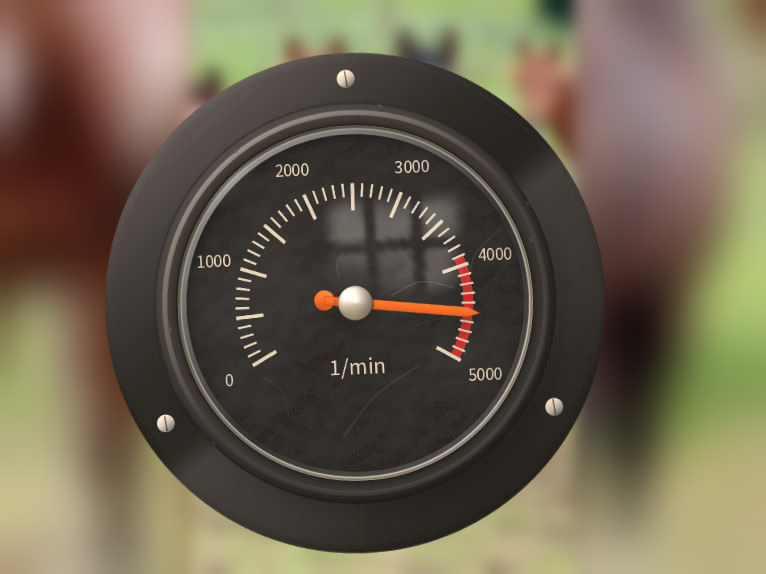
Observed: 4500 rpm
